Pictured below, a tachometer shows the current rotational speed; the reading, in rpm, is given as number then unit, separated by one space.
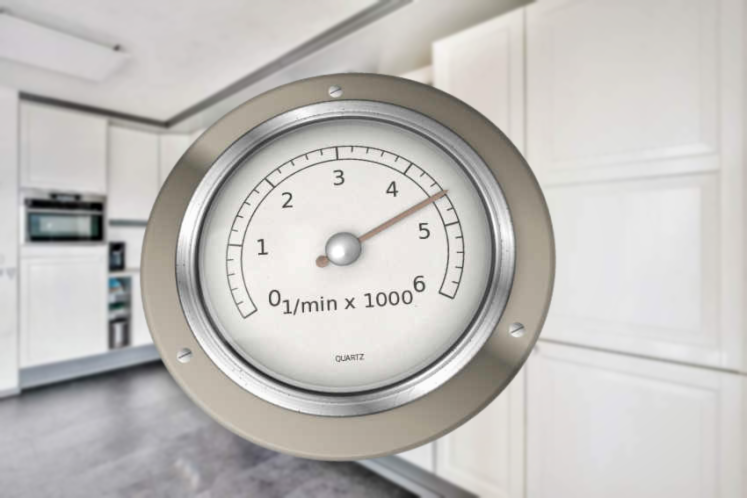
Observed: 4600 rpm
